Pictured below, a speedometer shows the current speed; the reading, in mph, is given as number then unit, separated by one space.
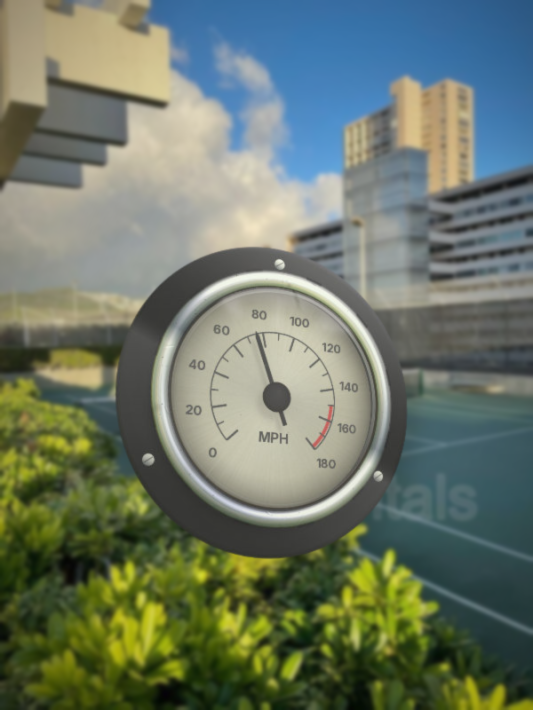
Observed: 75 mph
